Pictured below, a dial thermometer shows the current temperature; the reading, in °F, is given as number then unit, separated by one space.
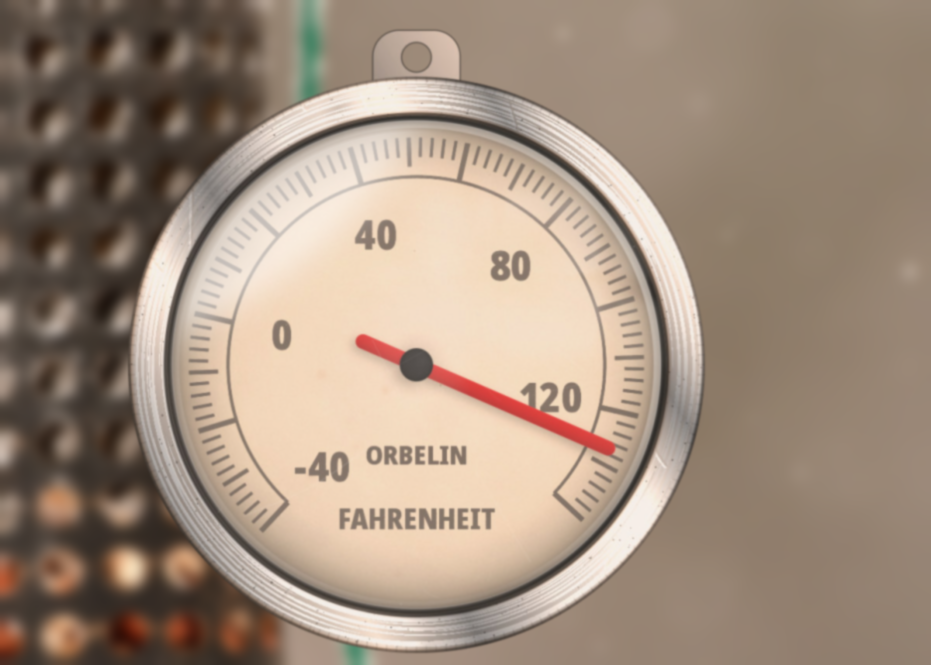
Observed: 127 °F
